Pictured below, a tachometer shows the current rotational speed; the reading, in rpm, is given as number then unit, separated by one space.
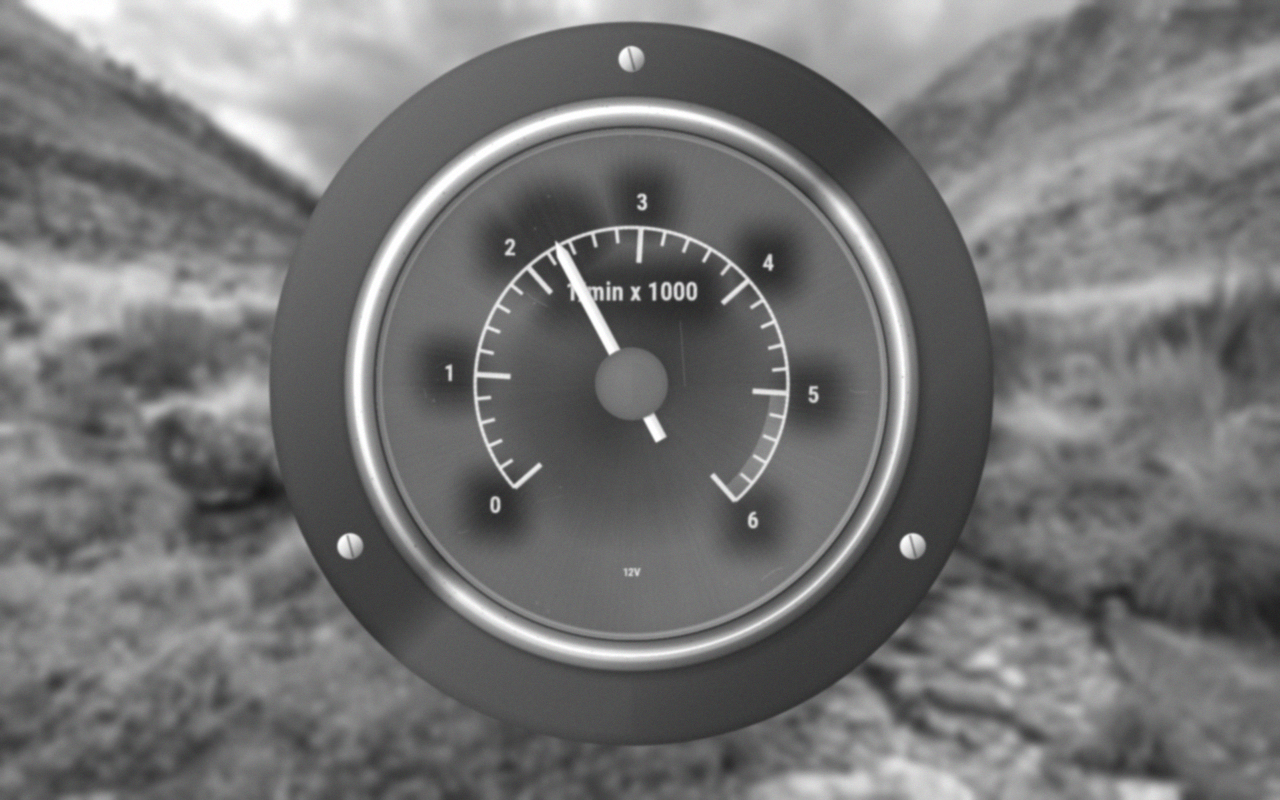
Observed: 2300 rpm
